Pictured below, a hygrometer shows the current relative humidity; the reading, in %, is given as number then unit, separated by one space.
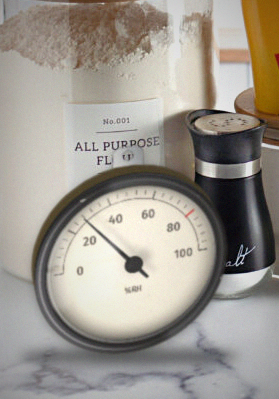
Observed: 28 %
